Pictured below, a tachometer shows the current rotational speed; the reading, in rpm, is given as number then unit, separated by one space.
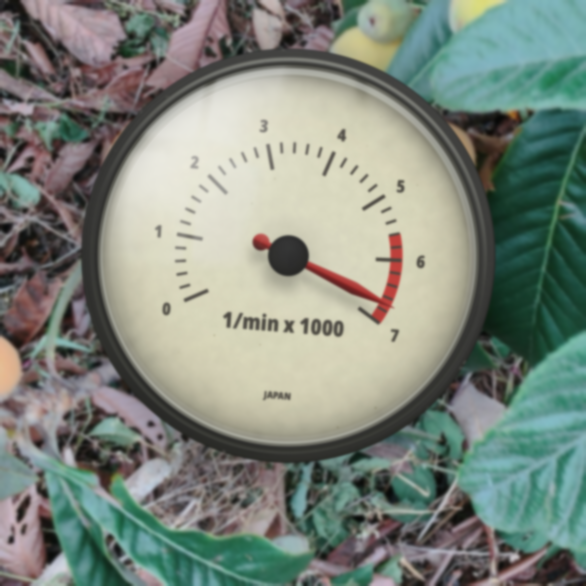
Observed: 6700 rpm
